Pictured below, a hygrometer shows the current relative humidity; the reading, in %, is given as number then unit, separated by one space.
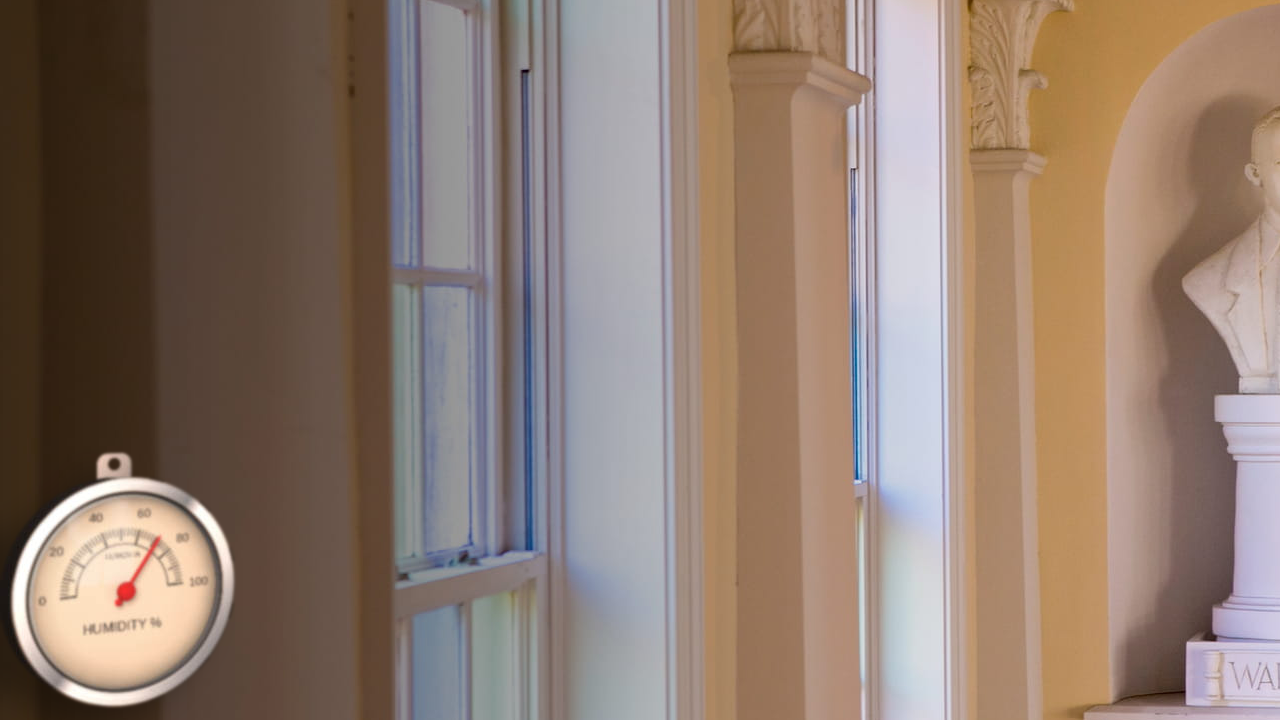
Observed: 70 %
